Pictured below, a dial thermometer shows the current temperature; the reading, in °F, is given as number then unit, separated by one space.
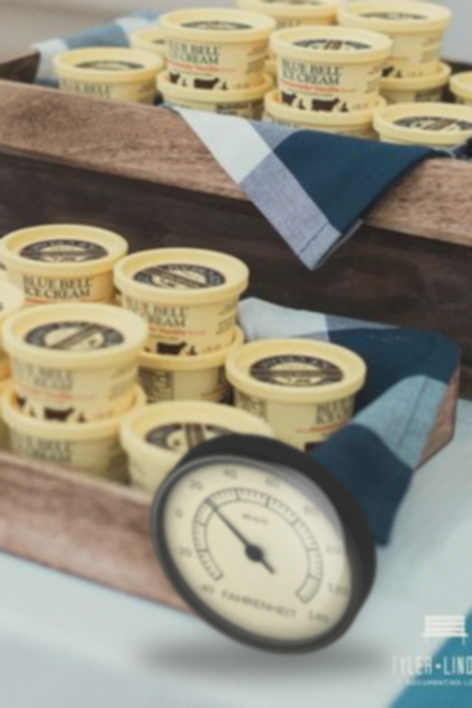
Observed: 20 °F
